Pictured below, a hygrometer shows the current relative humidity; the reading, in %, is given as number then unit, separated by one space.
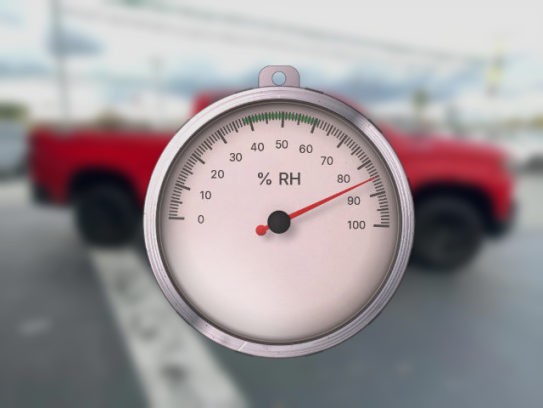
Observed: 85 %
